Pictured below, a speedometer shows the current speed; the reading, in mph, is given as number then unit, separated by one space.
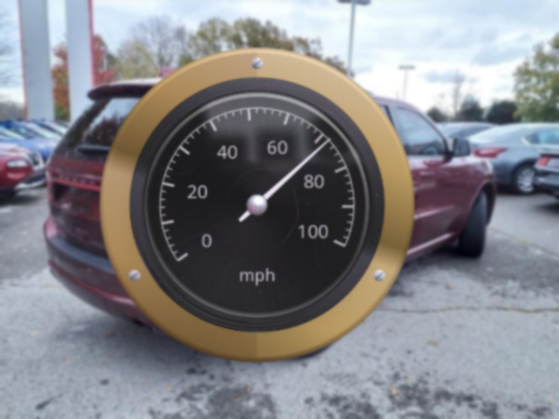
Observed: 72 mph
